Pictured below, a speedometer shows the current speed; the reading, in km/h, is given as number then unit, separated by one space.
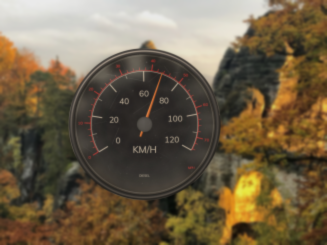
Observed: 70 km/h
